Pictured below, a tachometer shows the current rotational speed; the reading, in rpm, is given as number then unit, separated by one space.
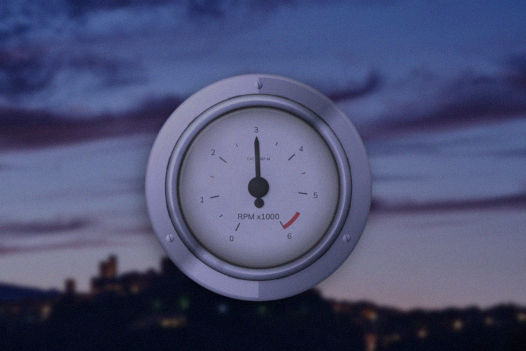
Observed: 3000 rpm
